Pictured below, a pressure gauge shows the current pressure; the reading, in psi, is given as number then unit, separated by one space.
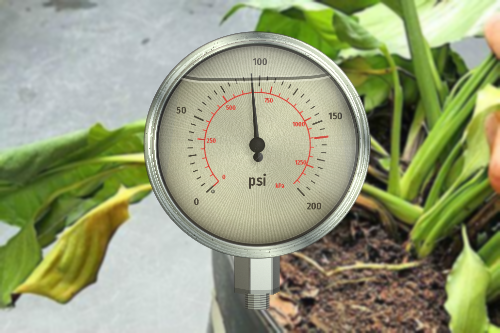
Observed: 95 psi
